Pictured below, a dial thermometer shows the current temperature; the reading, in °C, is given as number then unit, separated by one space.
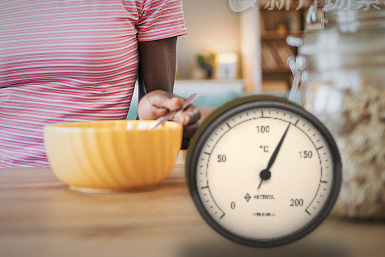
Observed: 120 °C
